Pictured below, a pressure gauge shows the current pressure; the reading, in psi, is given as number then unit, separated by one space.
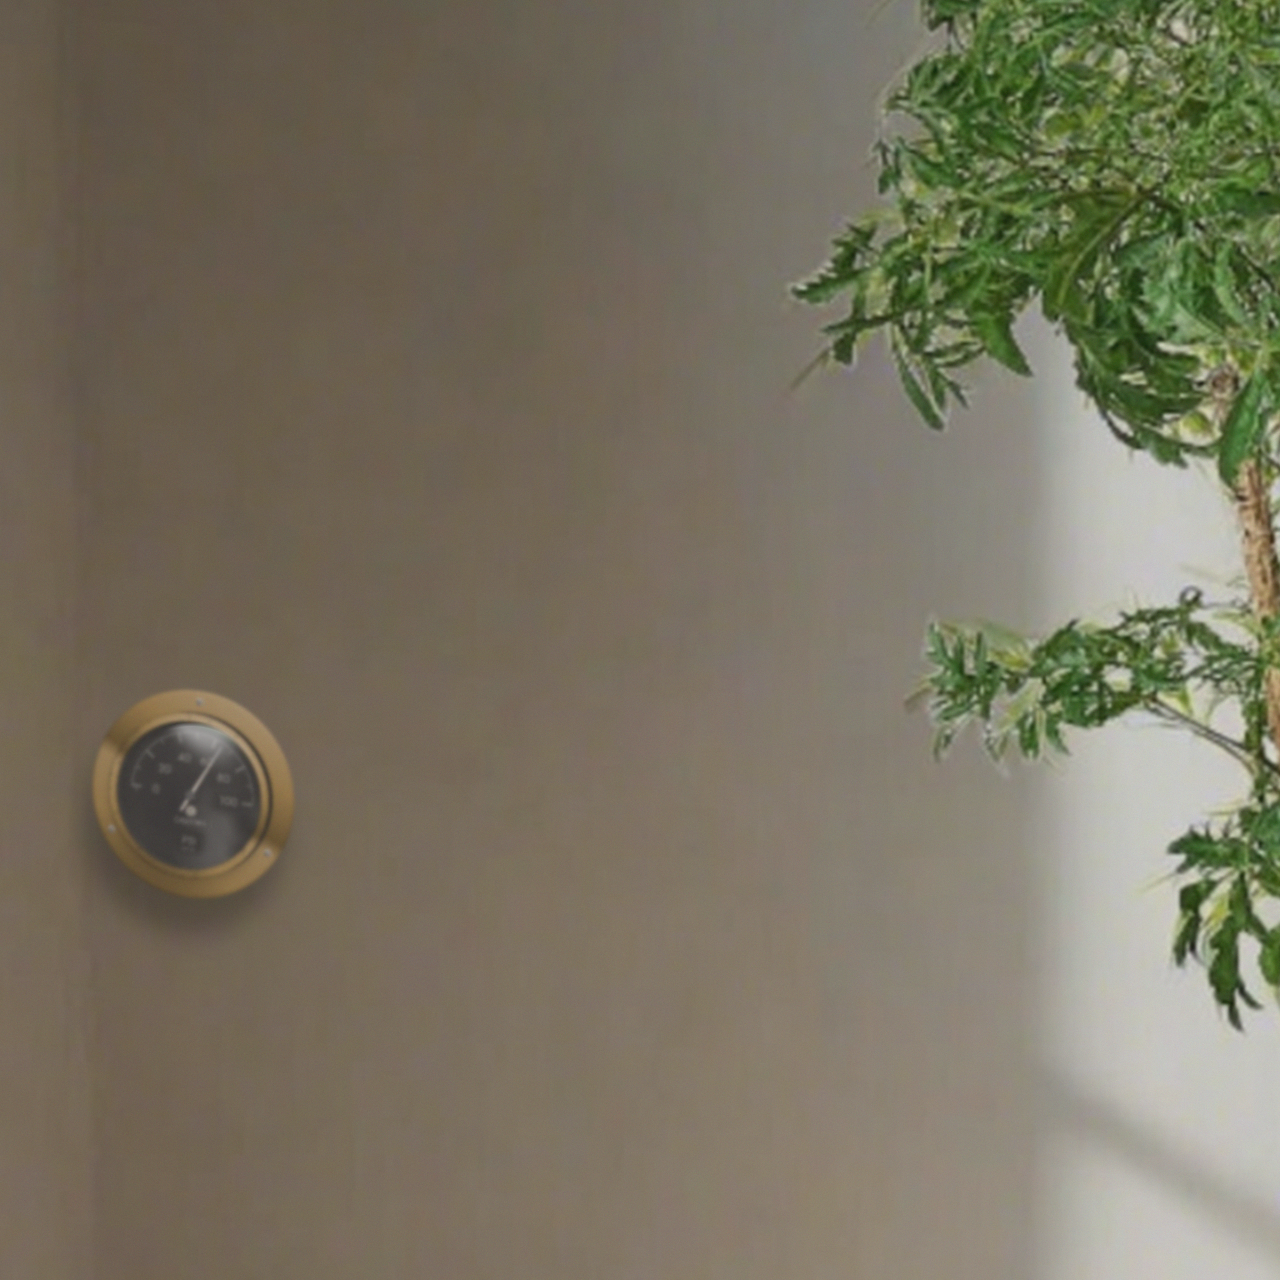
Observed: 65 psi
